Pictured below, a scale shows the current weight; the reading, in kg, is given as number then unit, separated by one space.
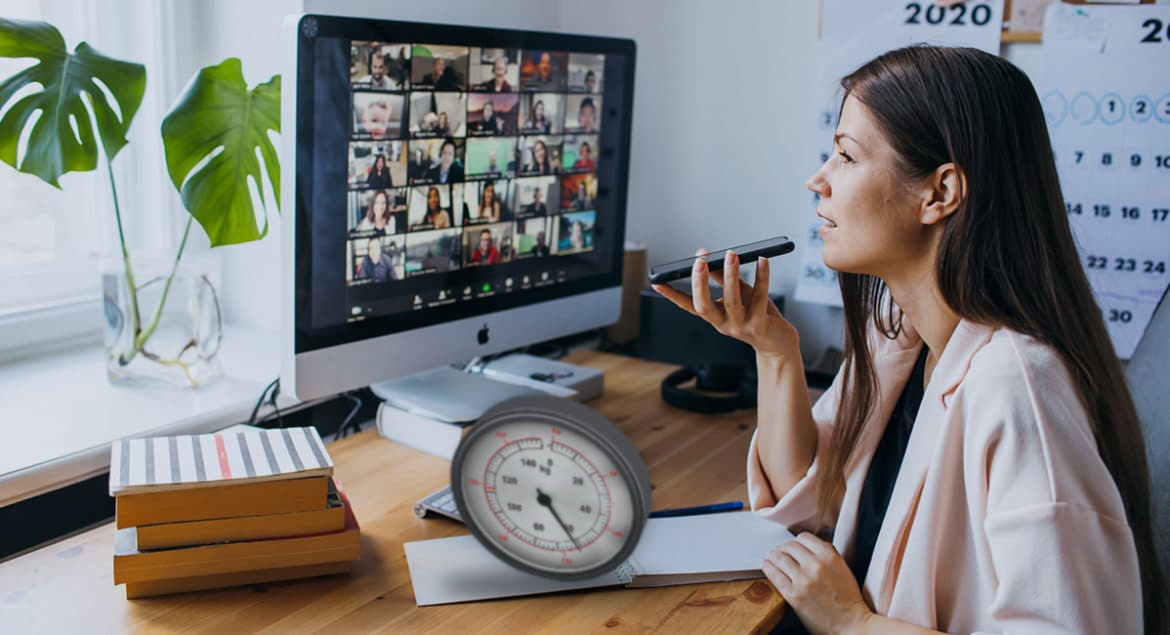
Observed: 60 kg
